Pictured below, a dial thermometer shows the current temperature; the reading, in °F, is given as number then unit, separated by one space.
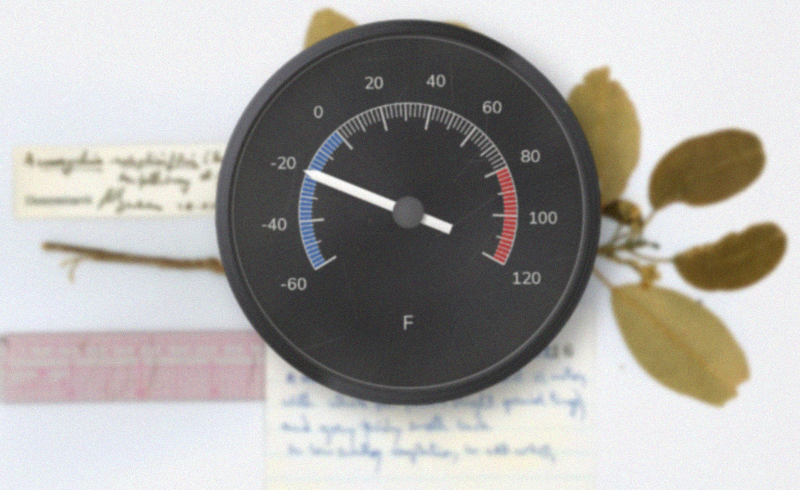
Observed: -20 °F
